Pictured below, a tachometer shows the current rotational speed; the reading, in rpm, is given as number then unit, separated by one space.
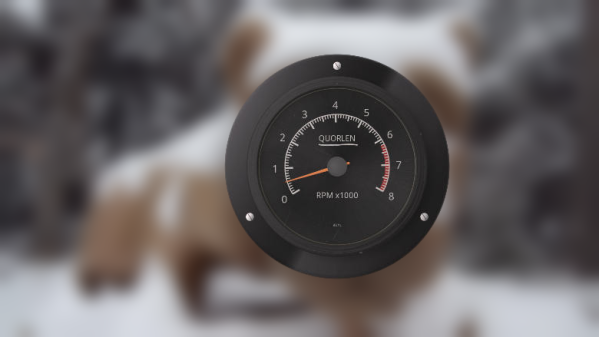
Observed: 500 rpm
